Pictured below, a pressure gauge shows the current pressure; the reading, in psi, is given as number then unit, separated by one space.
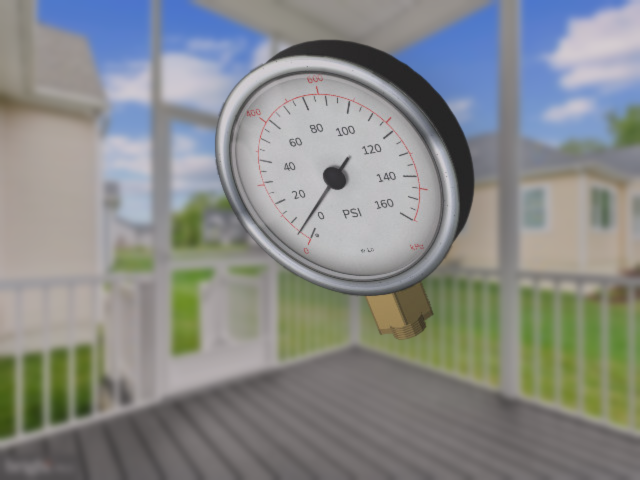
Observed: 5 psi
